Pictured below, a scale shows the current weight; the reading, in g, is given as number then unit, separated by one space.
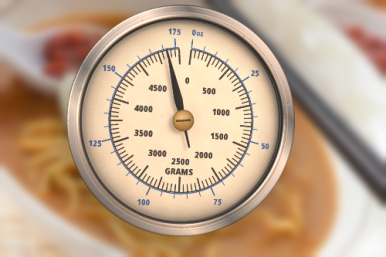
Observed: 4850 g
